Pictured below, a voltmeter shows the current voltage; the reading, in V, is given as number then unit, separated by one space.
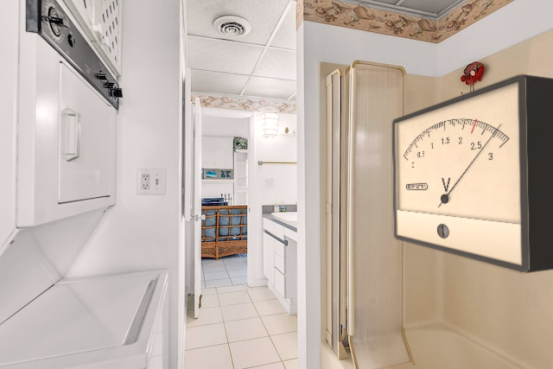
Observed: 2.75 V
